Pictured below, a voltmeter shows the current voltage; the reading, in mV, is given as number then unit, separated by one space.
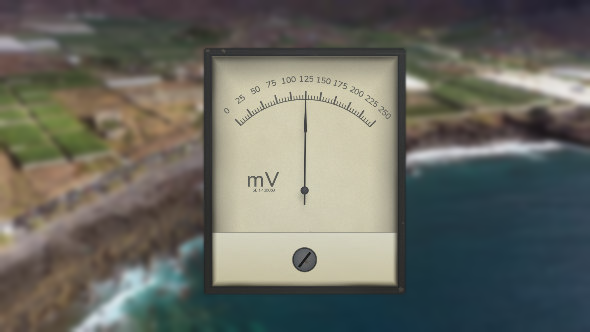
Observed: 125 mV
